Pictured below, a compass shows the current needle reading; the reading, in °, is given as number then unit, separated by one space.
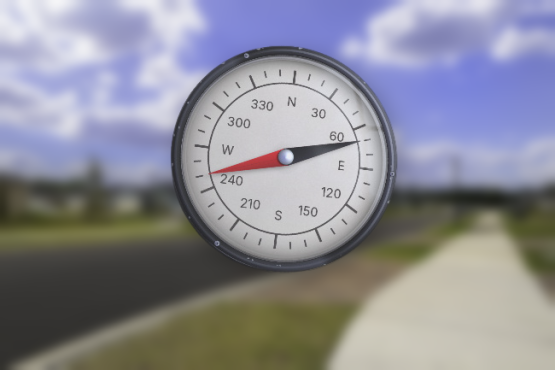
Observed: 250 °
